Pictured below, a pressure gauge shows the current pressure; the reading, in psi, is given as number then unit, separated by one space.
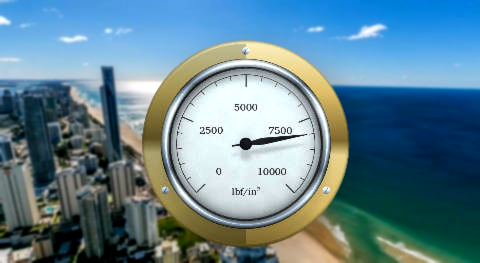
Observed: 8000 psi
